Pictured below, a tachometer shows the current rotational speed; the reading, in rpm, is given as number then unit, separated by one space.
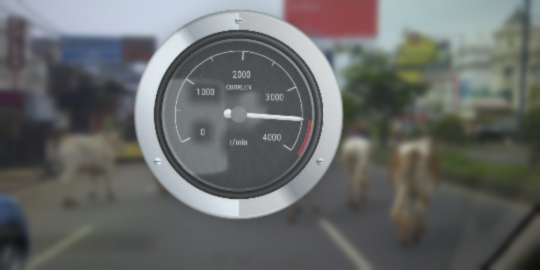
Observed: 3500 rpm
